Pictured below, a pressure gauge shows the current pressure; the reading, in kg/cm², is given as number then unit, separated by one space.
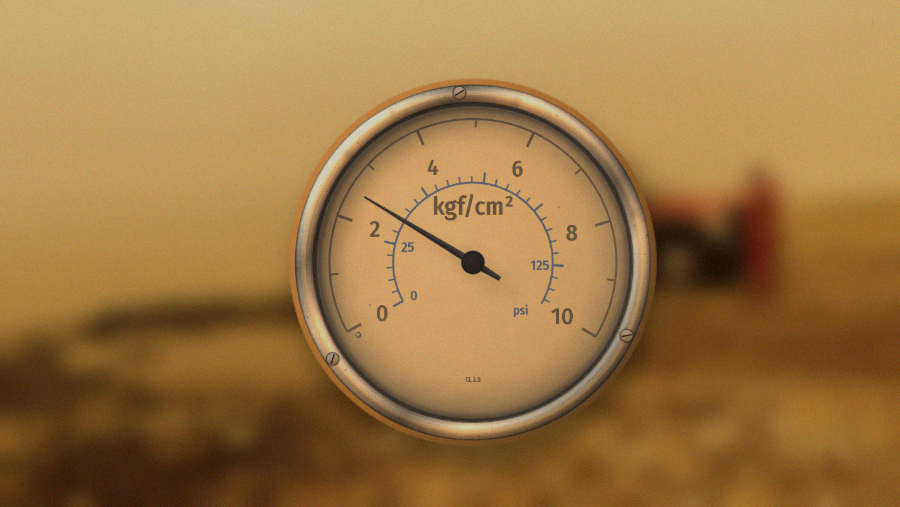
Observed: 2.5 kg/cm²
